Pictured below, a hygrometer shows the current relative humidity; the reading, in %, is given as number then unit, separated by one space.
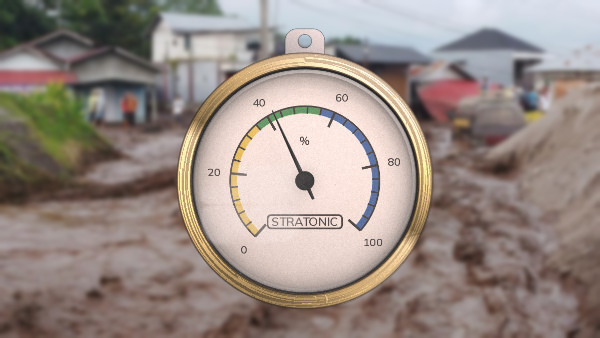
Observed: 42 %
